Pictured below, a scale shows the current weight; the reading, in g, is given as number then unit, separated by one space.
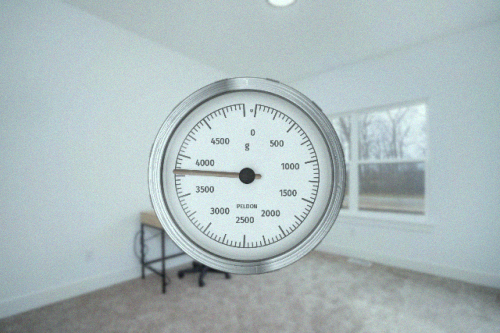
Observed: 3800 g
